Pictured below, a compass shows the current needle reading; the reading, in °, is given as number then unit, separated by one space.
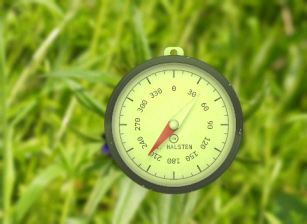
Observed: 220 °
